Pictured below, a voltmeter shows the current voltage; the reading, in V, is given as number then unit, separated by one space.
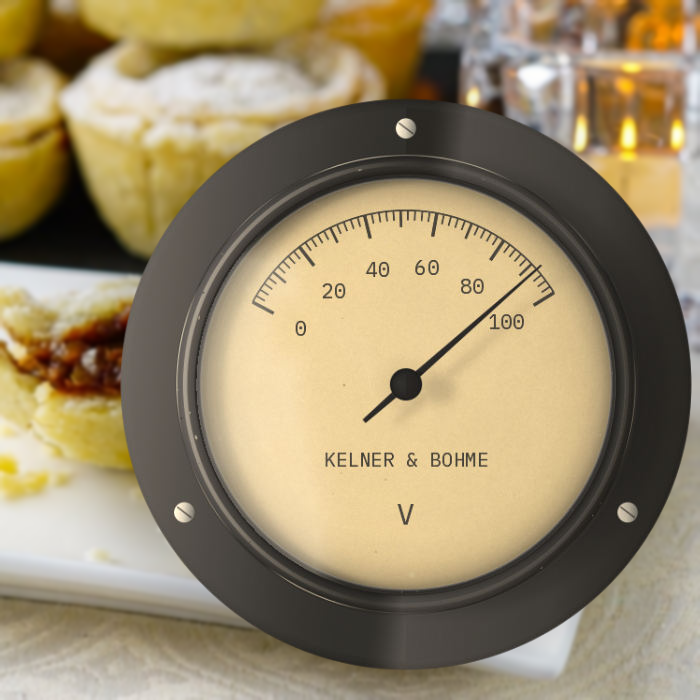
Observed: 92 V
